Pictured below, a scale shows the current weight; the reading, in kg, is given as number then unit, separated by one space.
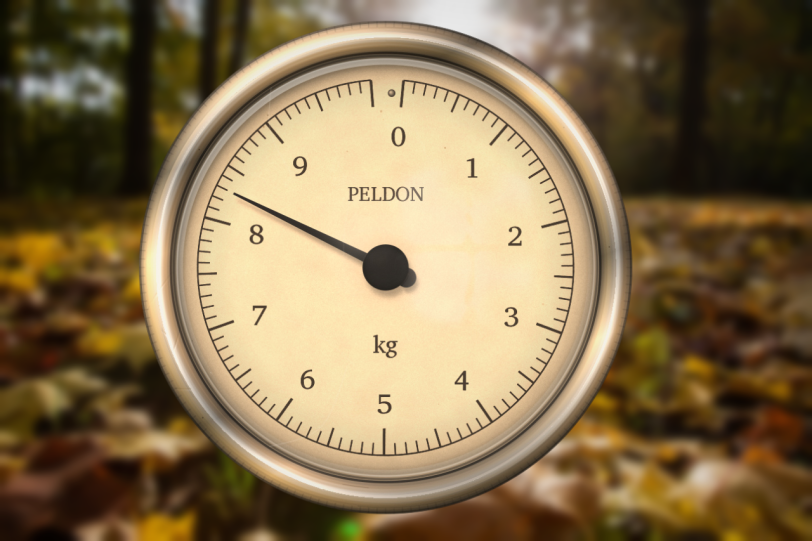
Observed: 8.3 kg
